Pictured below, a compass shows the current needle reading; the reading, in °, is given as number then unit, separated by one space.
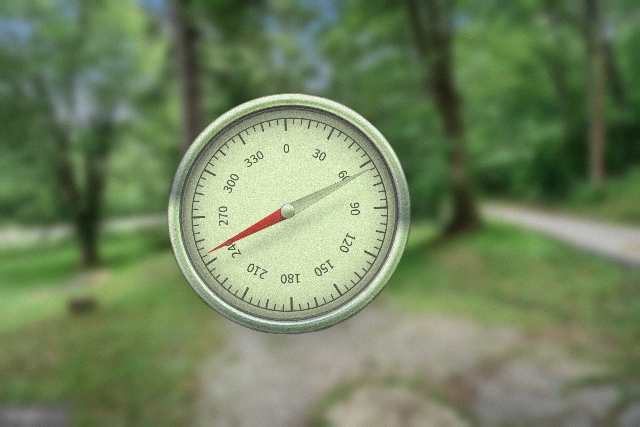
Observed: 245 °
